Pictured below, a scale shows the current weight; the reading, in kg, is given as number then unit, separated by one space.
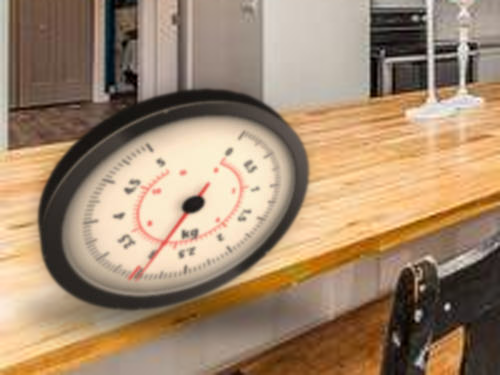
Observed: 3 kg
